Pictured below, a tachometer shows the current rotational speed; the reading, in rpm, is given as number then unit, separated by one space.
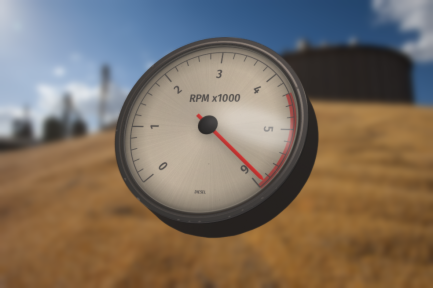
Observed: 5900 rpm
